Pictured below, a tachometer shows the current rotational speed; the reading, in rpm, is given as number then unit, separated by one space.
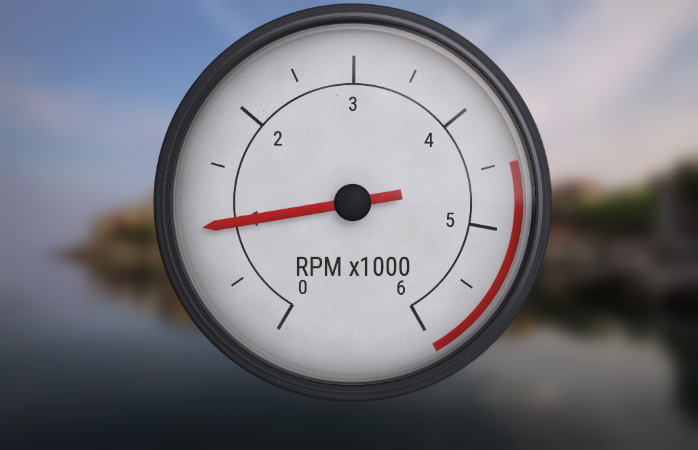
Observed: 1000 rpm
